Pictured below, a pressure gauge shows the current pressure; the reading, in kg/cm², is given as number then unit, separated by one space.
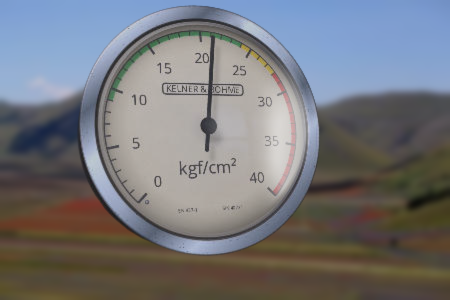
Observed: 21 kg/cm²
